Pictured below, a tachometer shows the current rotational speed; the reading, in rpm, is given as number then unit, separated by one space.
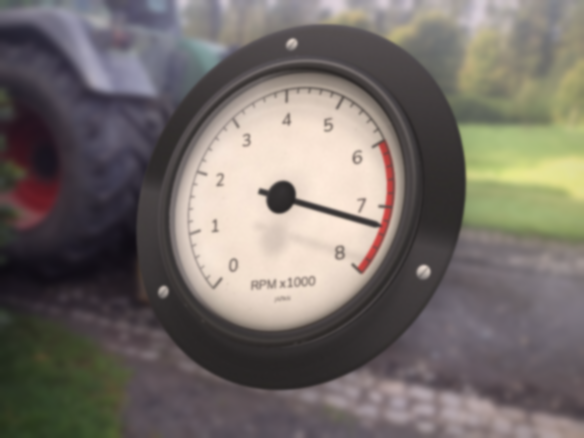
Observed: 7300 rpm
